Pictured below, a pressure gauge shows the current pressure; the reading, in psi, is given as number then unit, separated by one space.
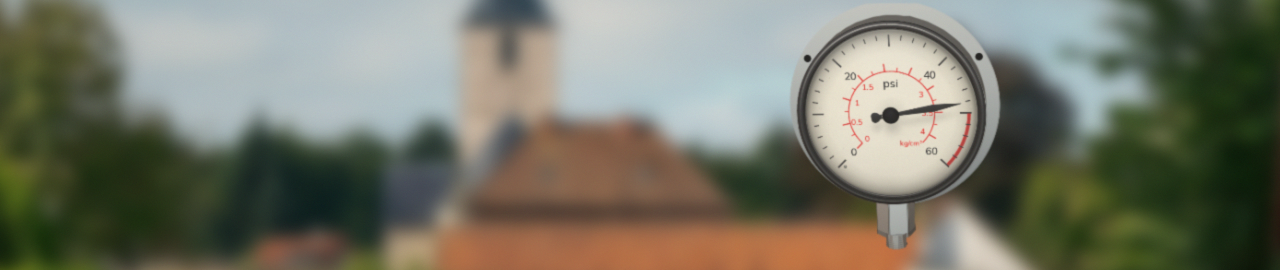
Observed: 48 psi
